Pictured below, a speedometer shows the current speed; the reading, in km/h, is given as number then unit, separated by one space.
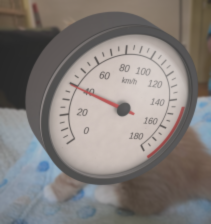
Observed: 40 km/h
